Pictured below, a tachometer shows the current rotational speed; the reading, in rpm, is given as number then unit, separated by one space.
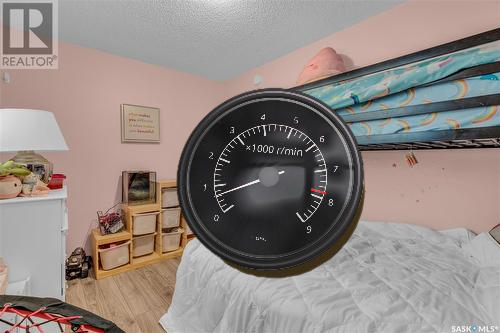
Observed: 600 rpm
